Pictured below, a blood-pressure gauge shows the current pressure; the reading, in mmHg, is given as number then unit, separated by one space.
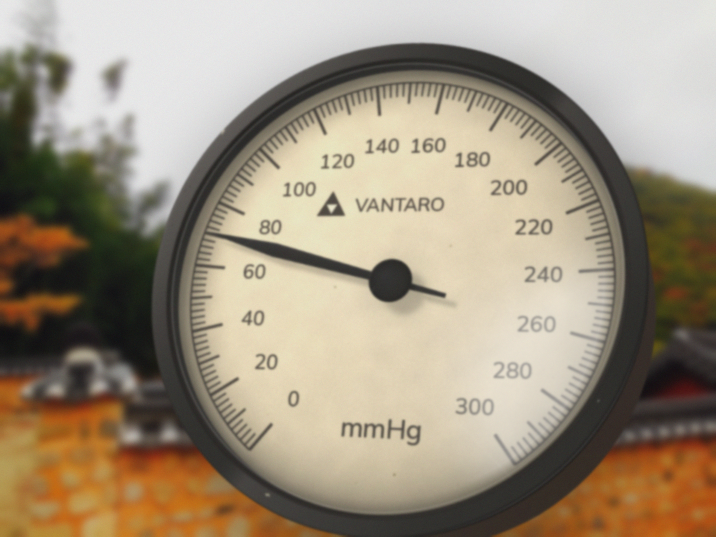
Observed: 70 mmHg
